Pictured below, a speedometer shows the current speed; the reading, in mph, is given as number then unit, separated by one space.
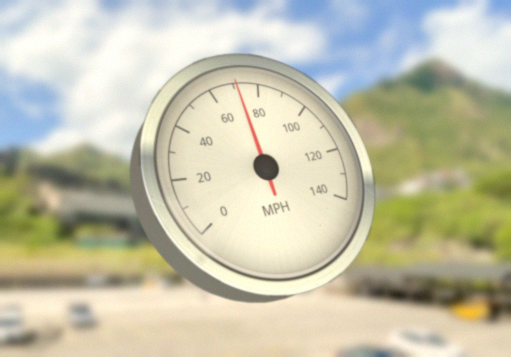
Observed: 70 mph
